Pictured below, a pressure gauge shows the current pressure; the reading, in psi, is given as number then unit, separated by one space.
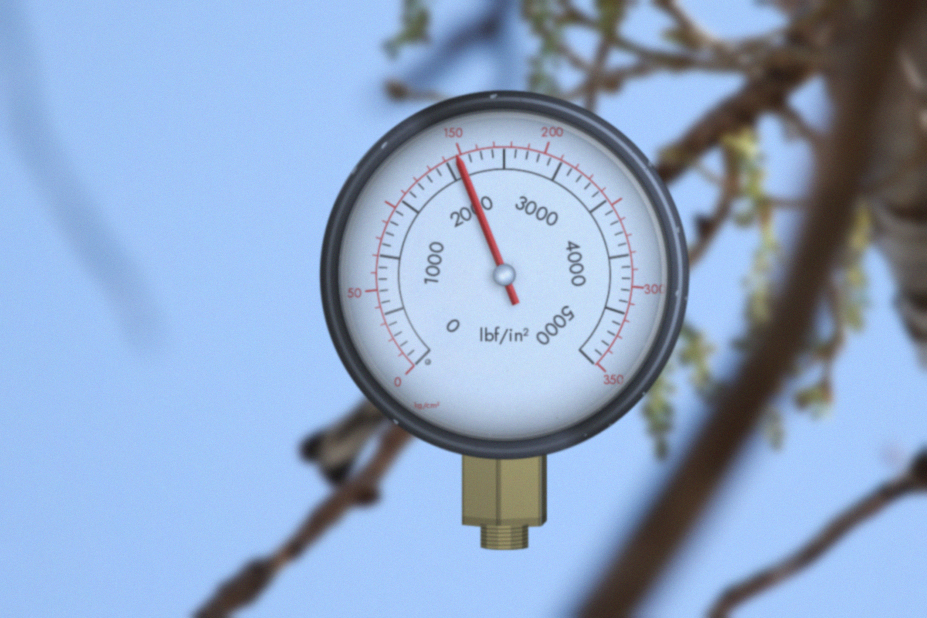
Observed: 2100 psi
